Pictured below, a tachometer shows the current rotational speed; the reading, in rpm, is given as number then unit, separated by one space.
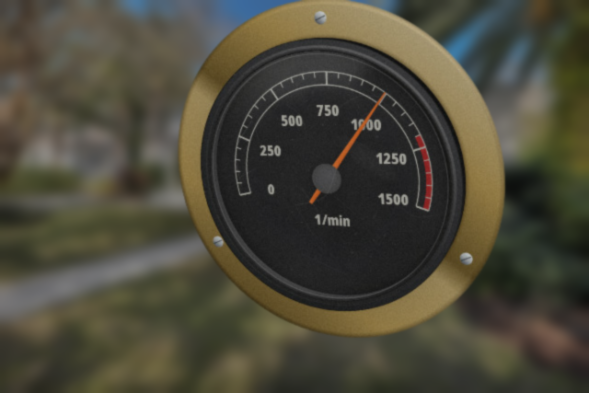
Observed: 1000 rpm
